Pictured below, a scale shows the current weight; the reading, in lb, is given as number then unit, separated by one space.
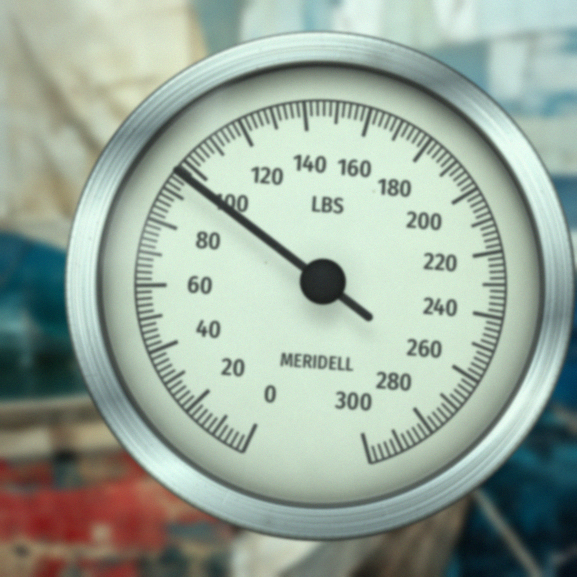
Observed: 96 lb
